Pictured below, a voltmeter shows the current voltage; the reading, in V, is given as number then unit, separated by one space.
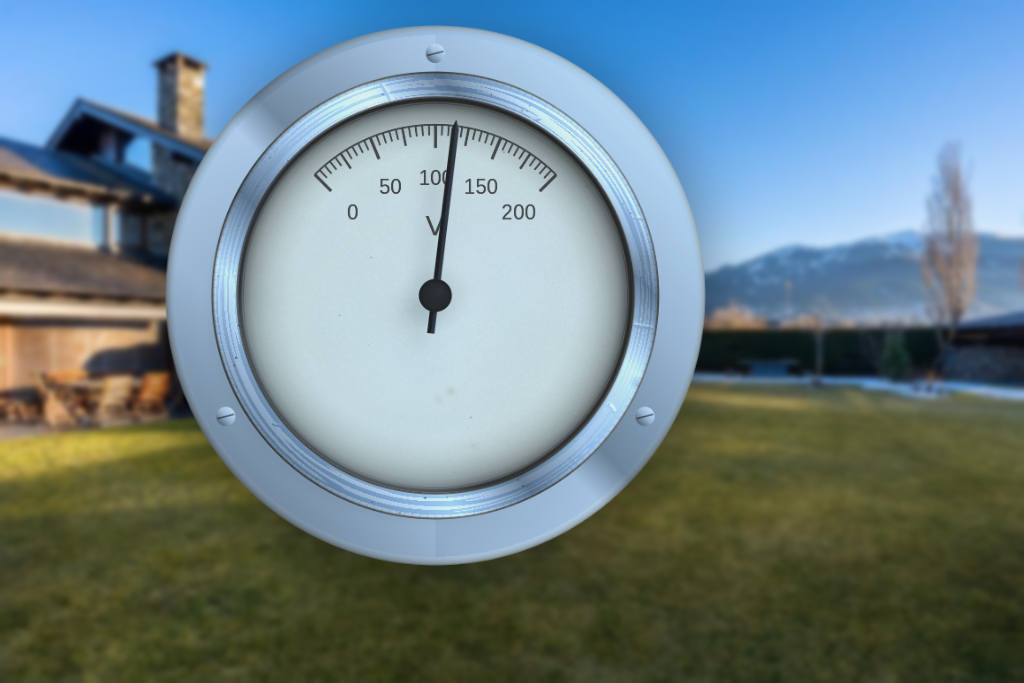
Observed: 115 V
